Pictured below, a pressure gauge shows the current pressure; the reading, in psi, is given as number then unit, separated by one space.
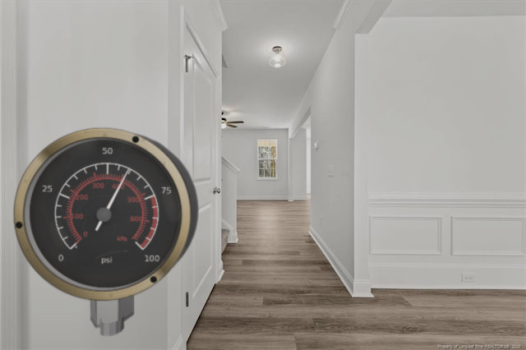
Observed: 60 psi
